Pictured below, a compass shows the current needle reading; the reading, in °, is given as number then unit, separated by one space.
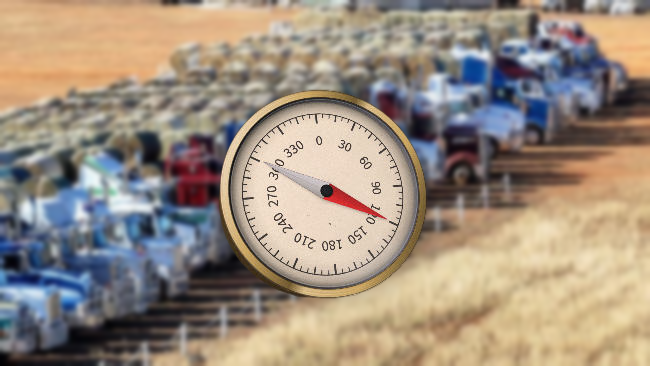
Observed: 120 °
